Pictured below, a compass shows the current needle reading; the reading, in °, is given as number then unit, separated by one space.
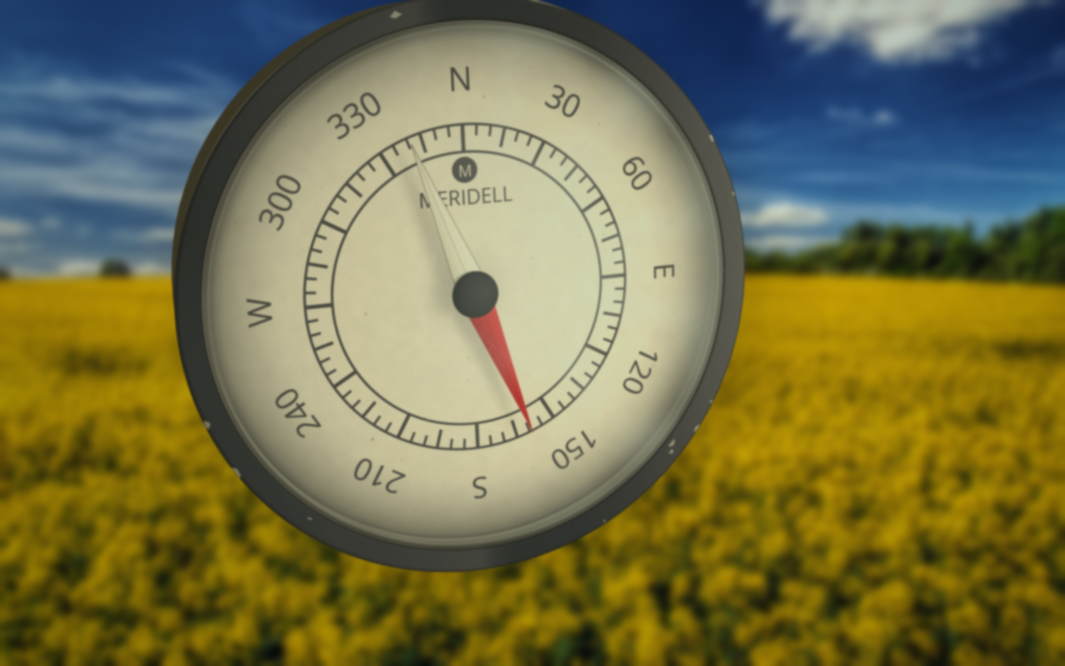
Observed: 160 °
